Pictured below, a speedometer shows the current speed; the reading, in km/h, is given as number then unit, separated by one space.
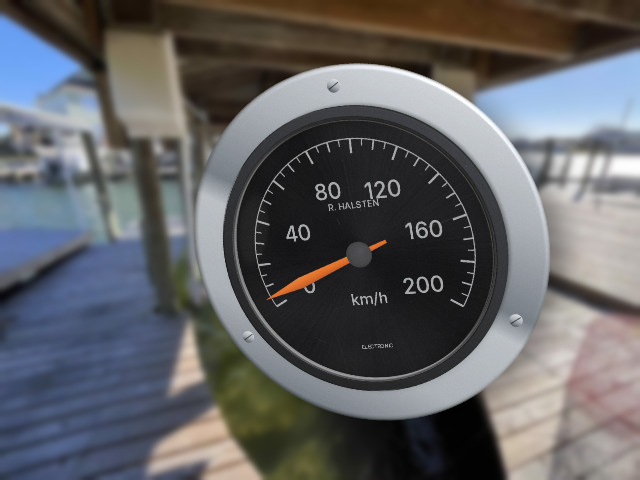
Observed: 5 km/h
